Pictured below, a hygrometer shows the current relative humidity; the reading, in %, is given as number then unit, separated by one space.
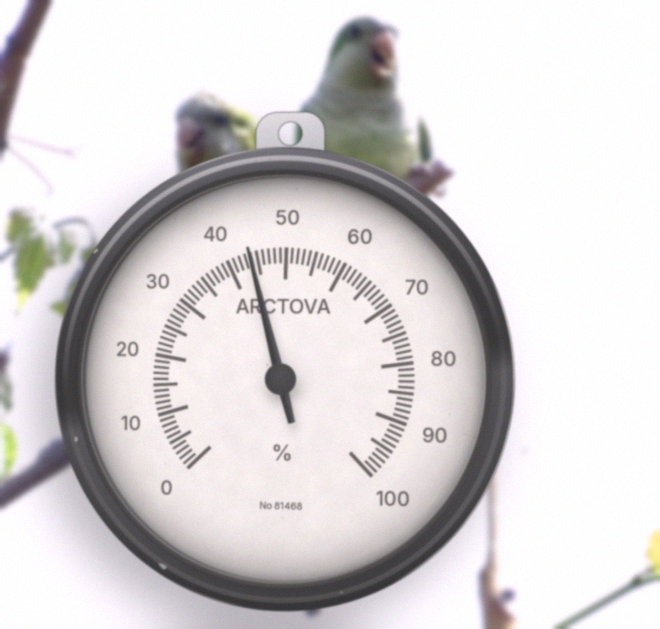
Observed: 44 %
